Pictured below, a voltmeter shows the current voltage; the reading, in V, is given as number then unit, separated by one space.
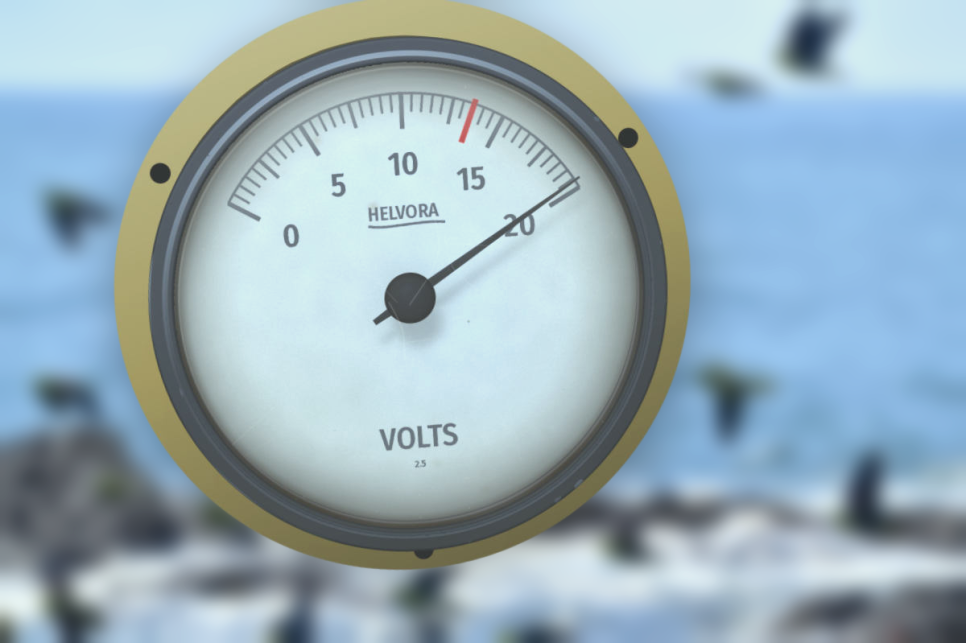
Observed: 19.5 V
